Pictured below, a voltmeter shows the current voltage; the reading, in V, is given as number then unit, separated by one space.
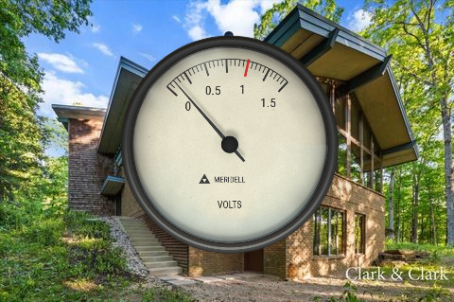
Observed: 0.1 V
